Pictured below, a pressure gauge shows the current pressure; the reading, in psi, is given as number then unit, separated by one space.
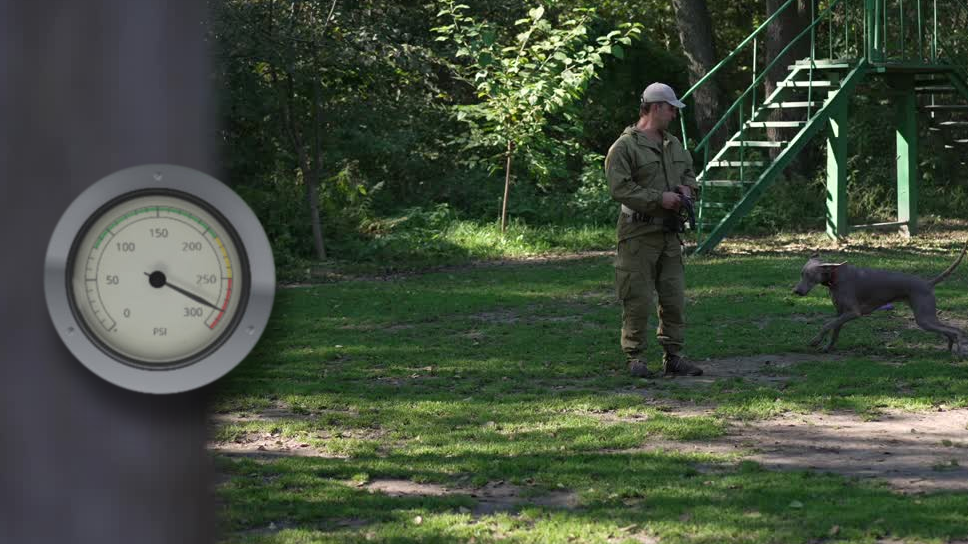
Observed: 280 psi
